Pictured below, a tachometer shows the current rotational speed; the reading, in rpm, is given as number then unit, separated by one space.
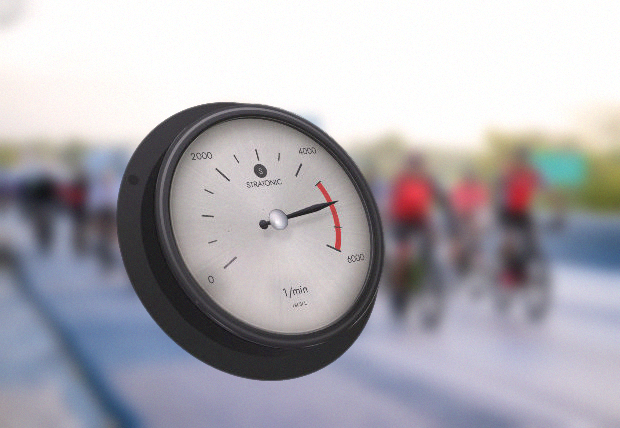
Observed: 5000 rpm
